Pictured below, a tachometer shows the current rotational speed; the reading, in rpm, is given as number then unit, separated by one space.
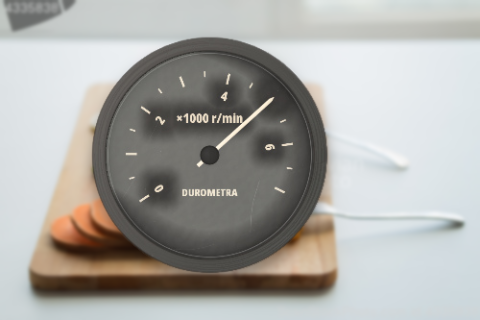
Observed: 5000 rpm
